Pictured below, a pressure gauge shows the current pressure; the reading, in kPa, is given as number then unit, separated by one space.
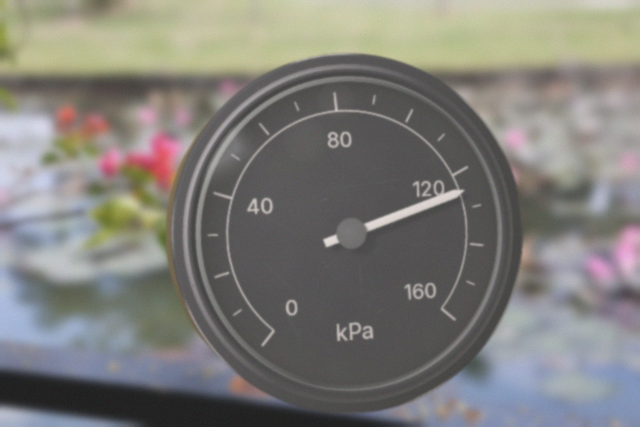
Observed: 125 kPa
